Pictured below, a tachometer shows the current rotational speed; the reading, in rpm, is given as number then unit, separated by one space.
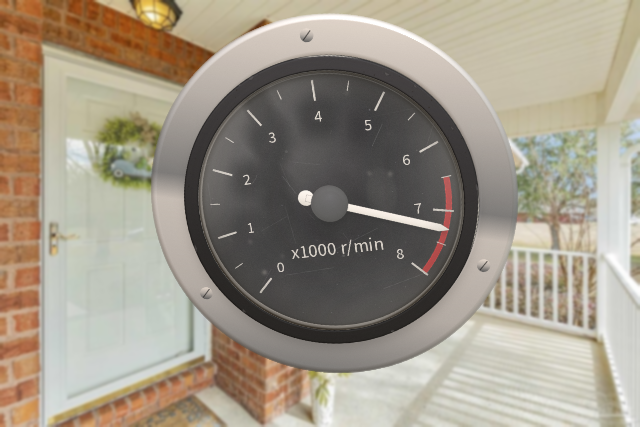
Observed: 7250 rpm
